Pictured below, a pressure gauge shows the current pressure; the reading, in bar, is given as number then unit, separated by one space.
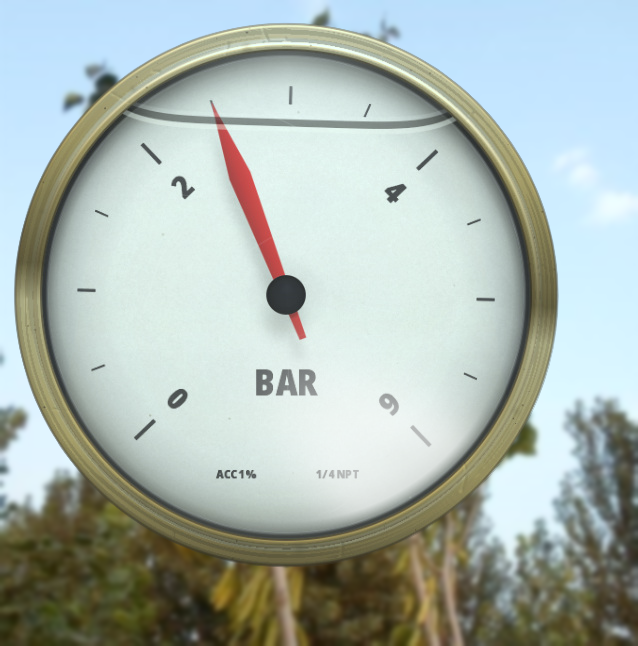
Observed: 2.5 bar
